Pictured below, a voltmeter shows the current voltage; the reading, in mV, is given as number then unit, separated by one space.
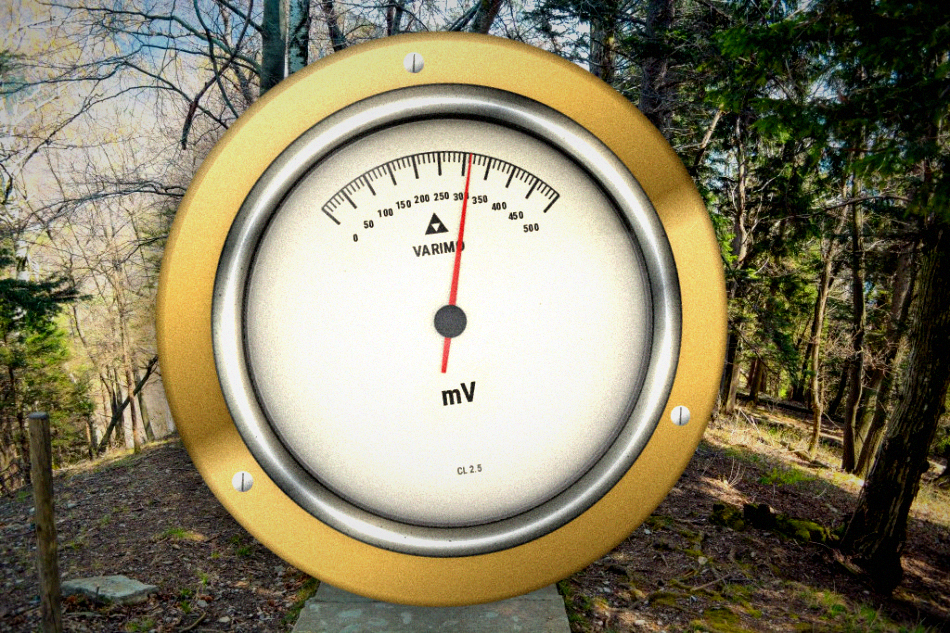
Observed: 310 mV
